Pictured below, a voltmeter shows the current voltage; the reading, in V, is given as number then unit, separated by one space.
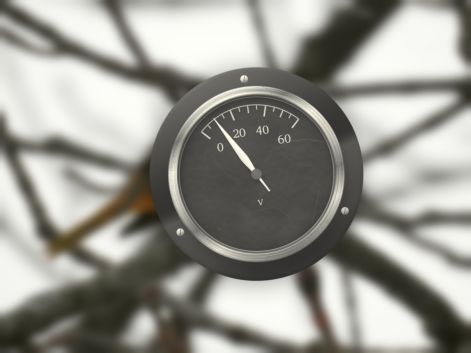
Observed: 10 V
